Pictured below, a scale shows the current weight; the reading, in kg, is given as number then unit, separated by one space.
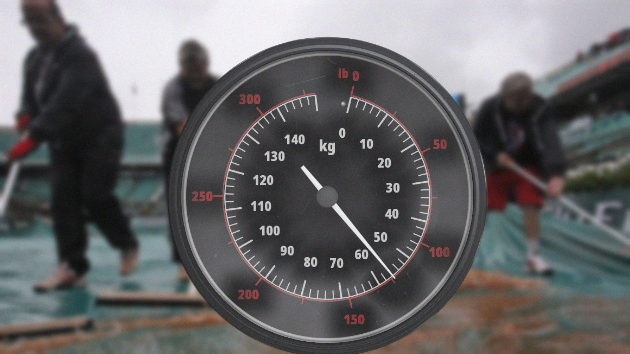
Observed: 56 kg
